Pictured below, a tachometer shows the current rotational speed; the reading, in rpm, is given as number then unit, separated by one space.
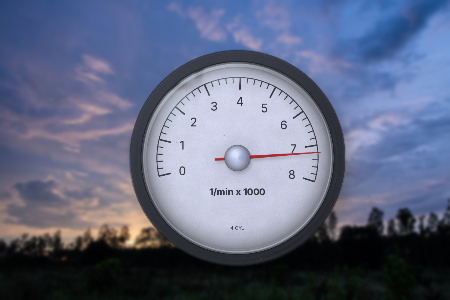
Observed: 7200 rpm
